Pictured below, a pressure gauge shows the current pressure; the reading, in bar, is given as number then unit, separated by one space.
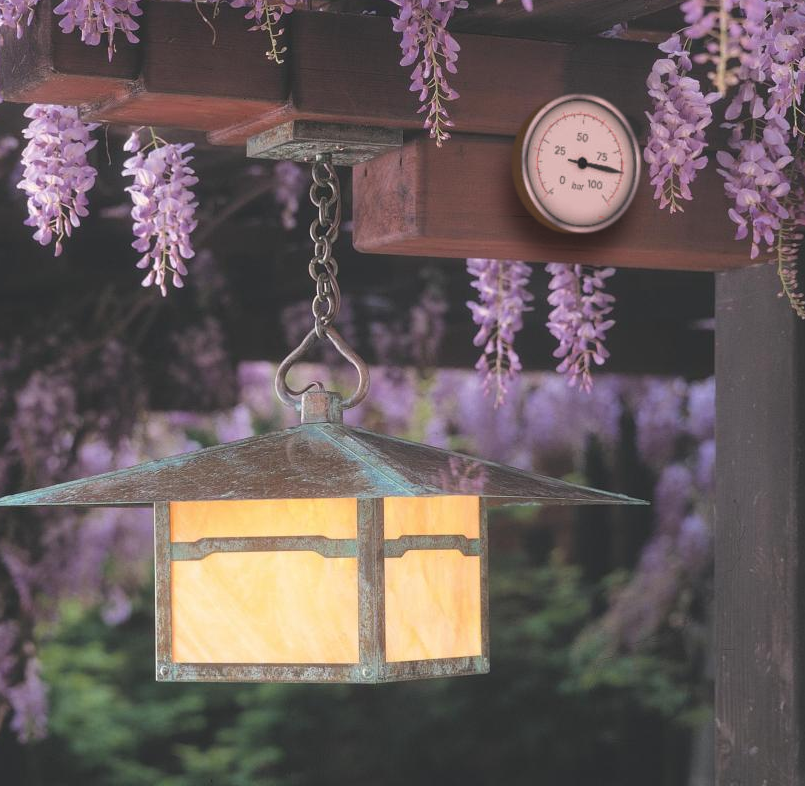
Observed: 85 bar
